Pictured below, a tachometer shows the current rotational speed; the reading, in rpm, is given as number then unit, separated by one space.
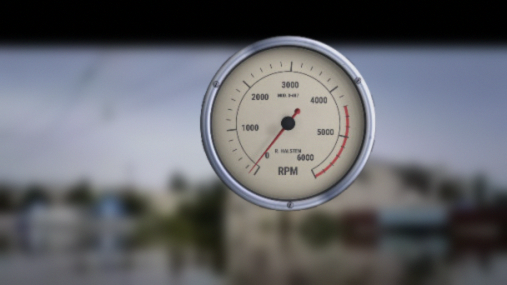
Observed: 100 rpm
